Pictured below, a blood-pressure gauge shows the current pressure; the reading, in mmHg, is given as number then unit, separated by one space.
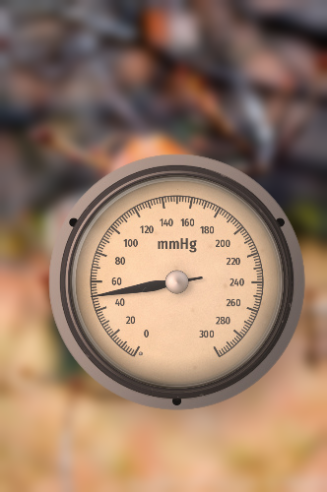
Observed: 50 mmHg
